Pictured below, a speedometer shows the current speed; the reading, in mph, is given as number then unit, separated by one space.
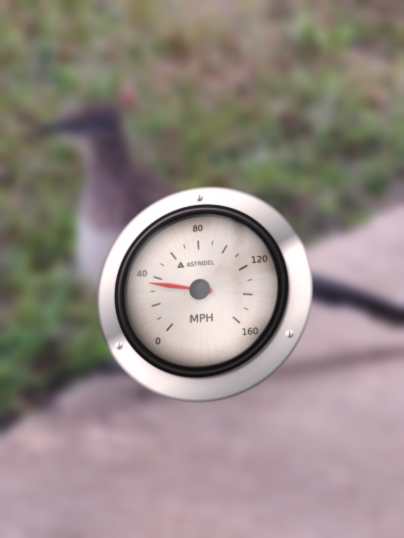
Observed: 35 mph
